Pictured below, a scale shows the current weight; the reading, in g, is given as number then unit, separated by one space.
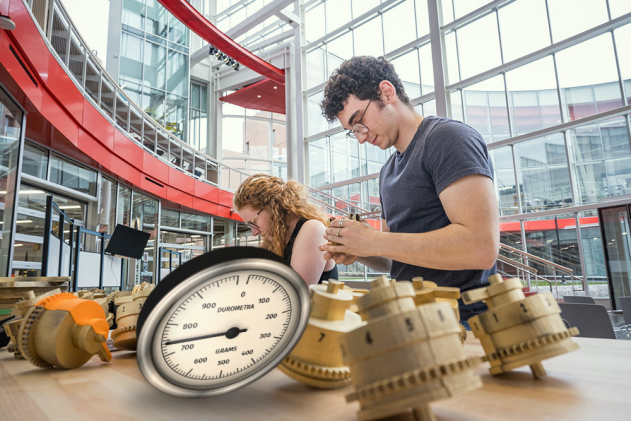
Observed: 750 g
